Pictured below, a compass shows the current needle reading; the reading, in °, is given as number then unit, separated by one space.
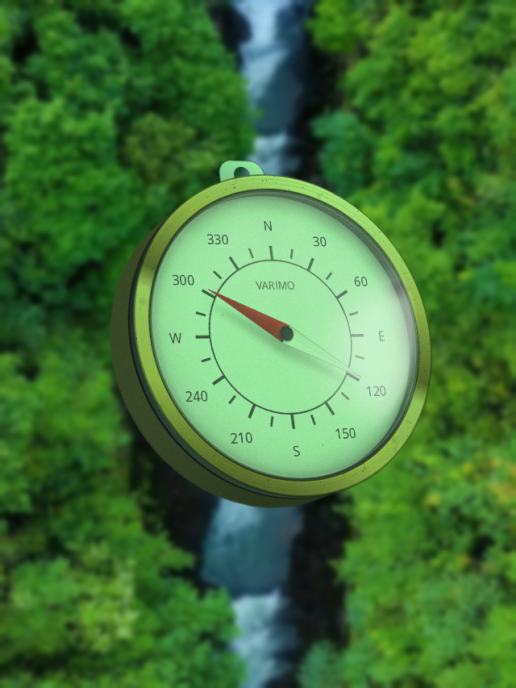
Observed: 300 °
